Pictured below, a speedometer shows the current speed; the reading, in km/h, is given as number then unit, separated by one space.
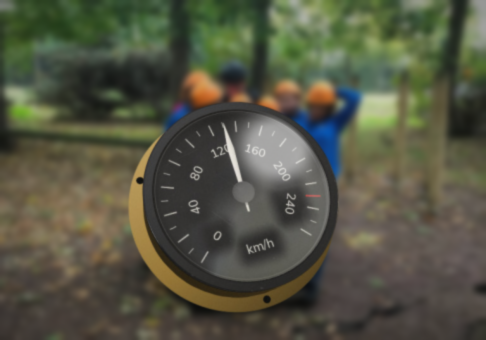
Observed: 130 km/h
